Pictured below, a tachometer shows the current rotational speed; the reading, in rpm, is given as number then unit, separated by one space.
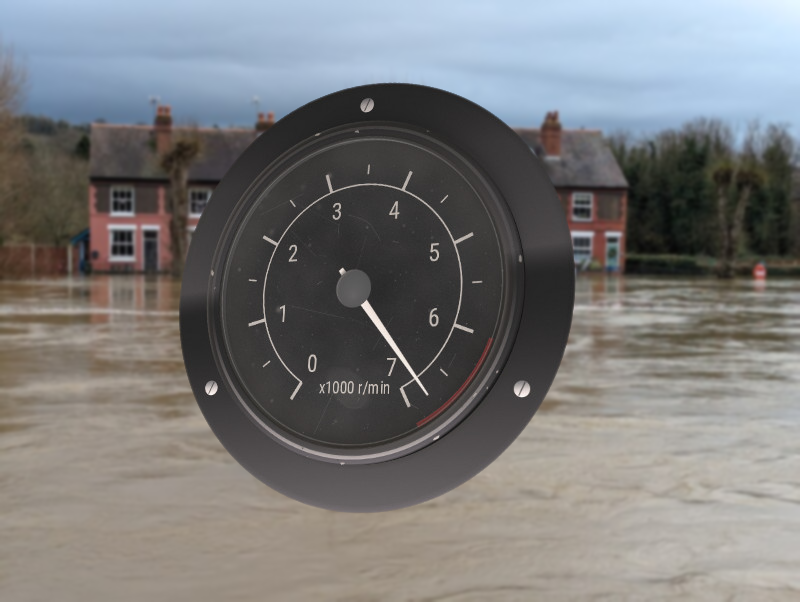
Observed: 6750 rpm
